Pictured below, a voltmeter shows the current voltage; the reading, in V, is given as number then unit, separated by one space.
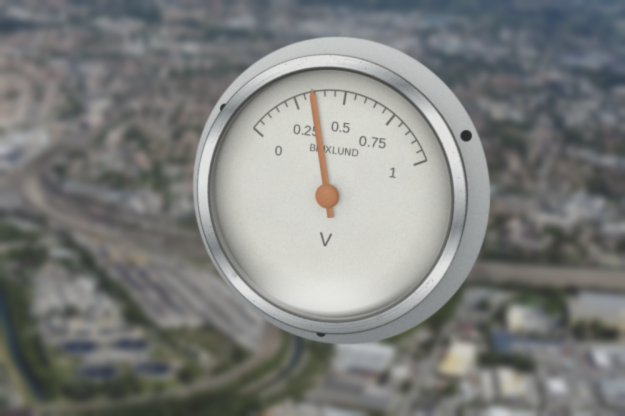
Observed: 0.35 V
